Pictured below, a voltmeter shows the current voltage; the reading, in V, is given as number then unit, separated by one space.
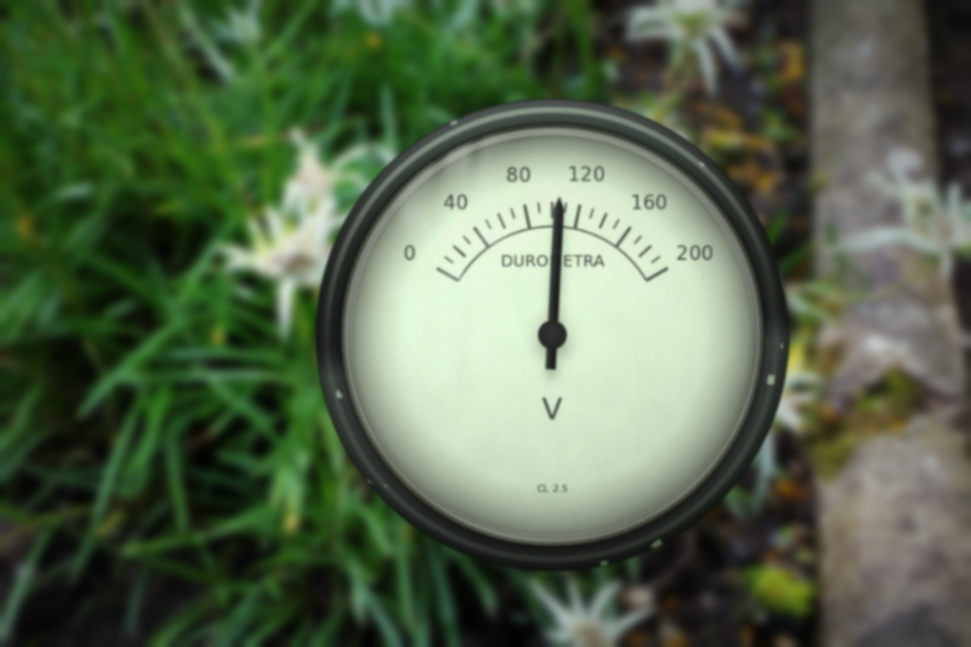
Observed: 105 V
